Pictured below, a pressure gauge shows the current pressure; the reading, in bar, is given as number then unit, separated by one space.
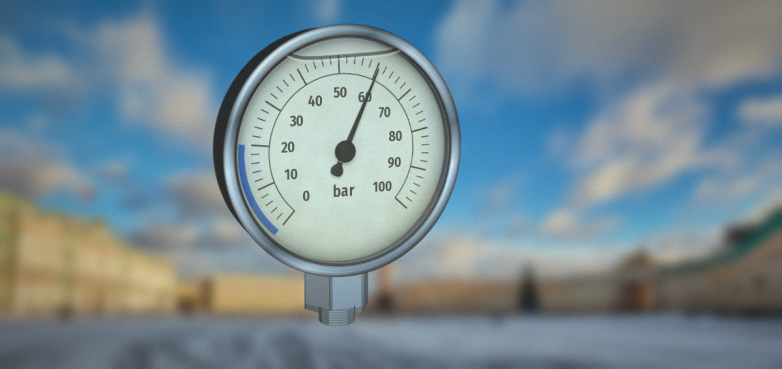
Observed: 60 bar
